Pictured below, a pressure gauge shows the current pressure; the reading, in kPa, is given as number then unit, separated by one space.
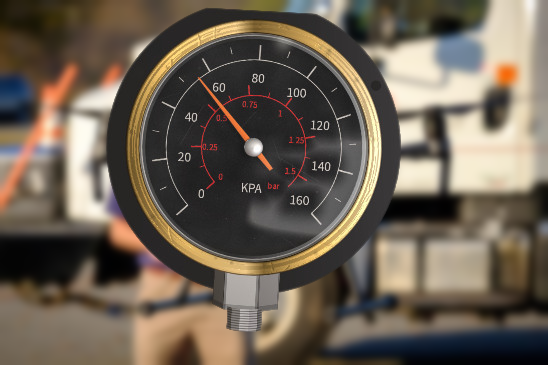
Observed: 55 kPa
